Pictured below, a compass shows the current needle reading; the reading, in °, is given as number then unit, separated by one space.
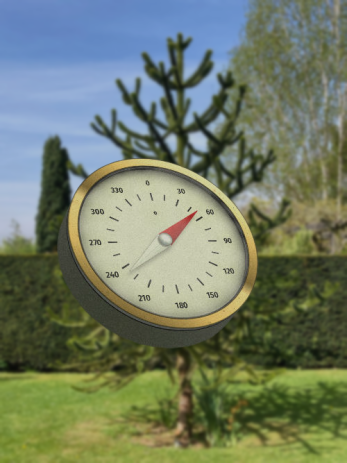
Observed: 52.5 °
